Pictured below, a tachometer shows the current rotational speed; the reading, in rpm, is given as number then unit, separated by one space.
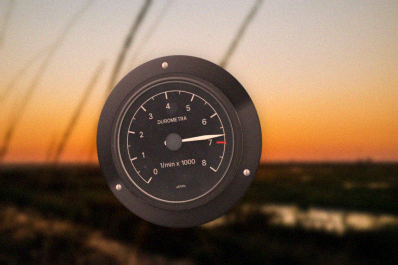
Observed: 6750 rpm
